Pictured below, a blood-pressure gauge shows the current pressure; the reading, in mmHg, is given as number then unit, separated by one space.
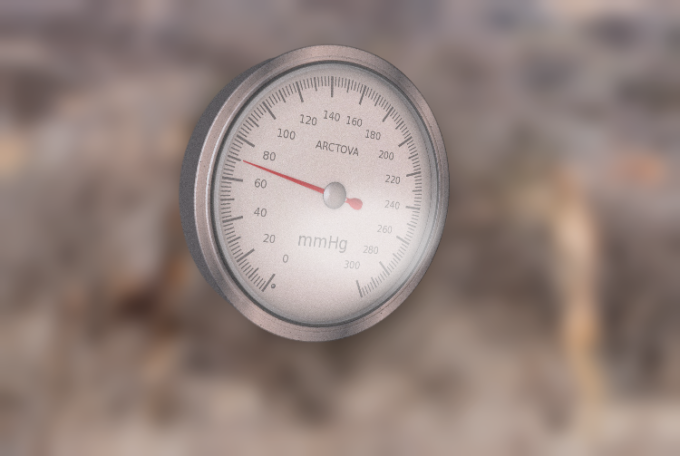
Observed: 70 mmHg
